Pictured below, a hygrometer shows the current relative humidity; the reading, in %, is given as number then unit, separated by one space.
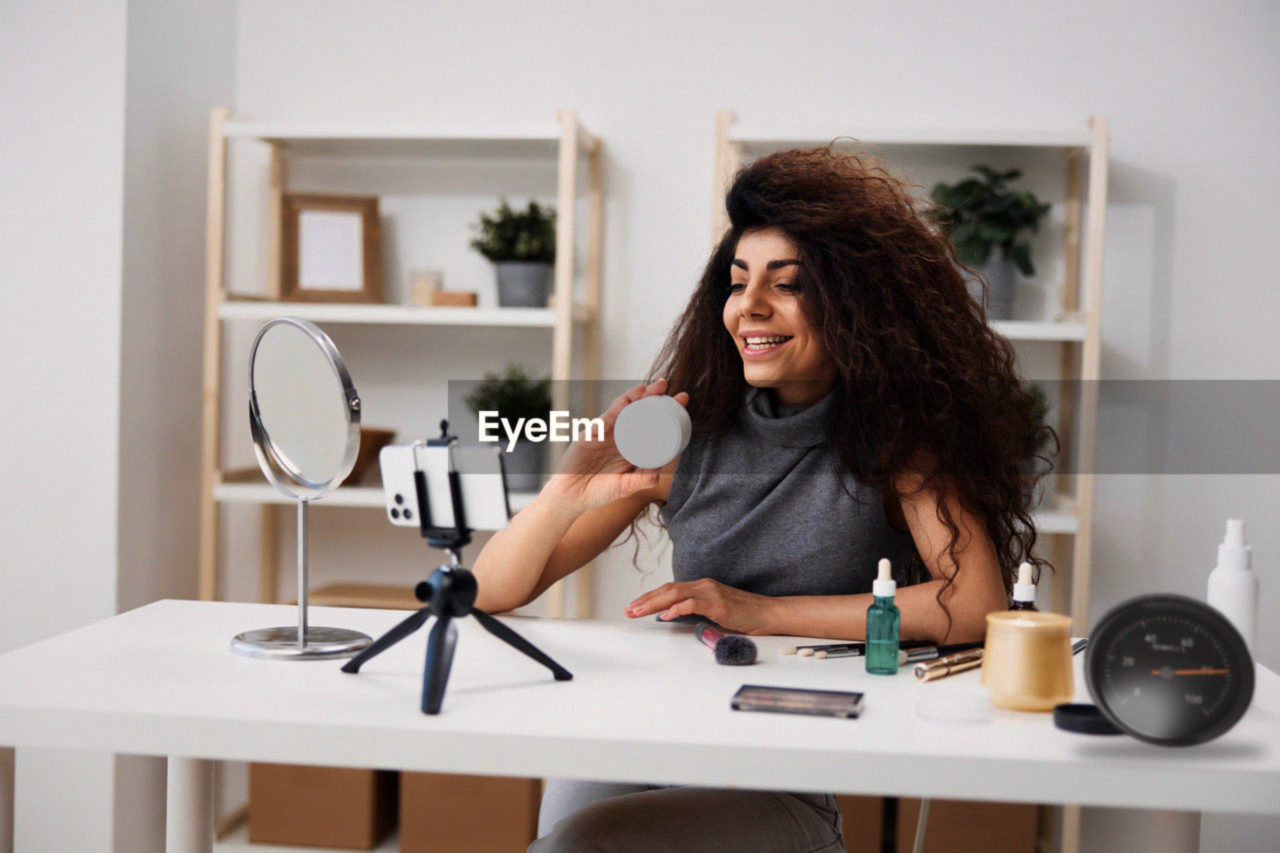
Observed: 80 %
